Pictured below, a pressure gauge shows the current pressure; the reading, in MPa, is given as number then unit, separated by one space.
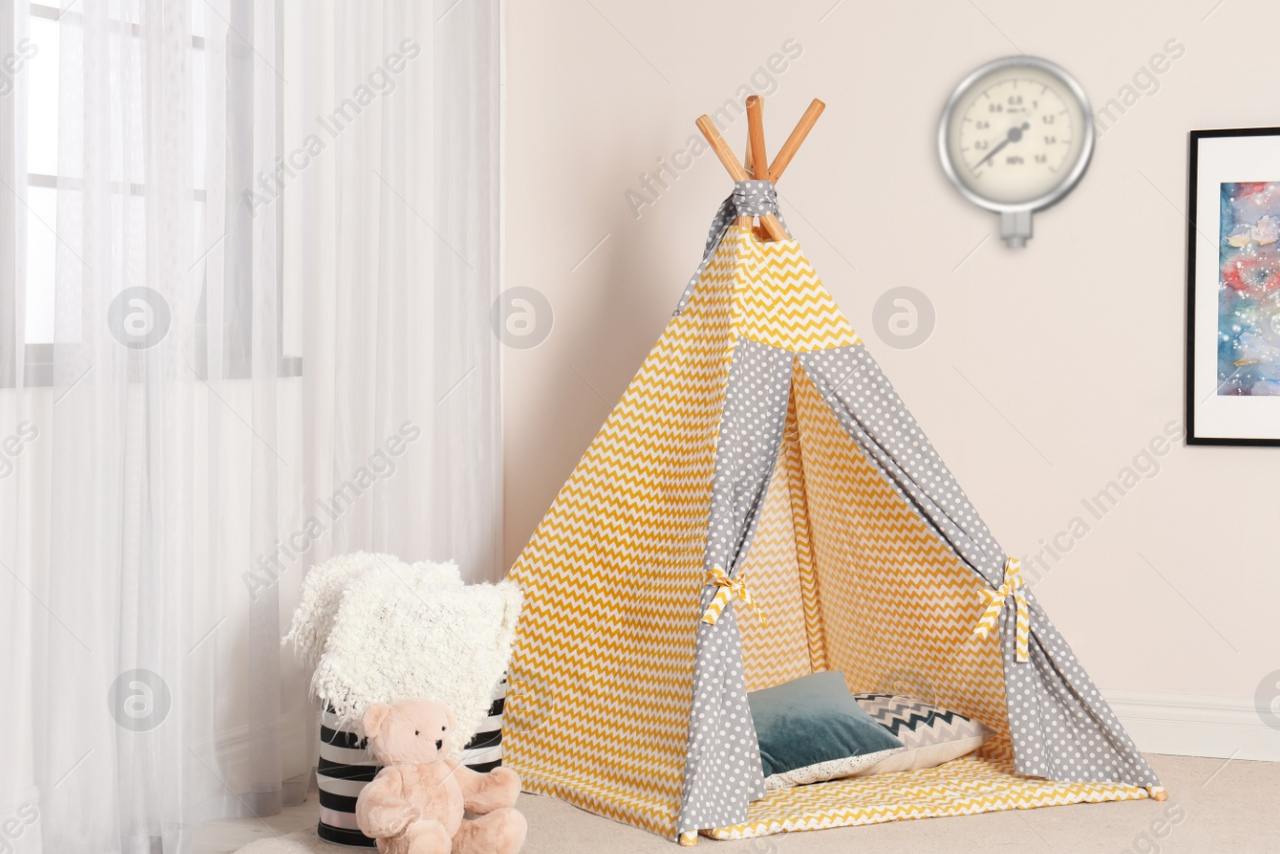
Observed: 0.05 MPa
